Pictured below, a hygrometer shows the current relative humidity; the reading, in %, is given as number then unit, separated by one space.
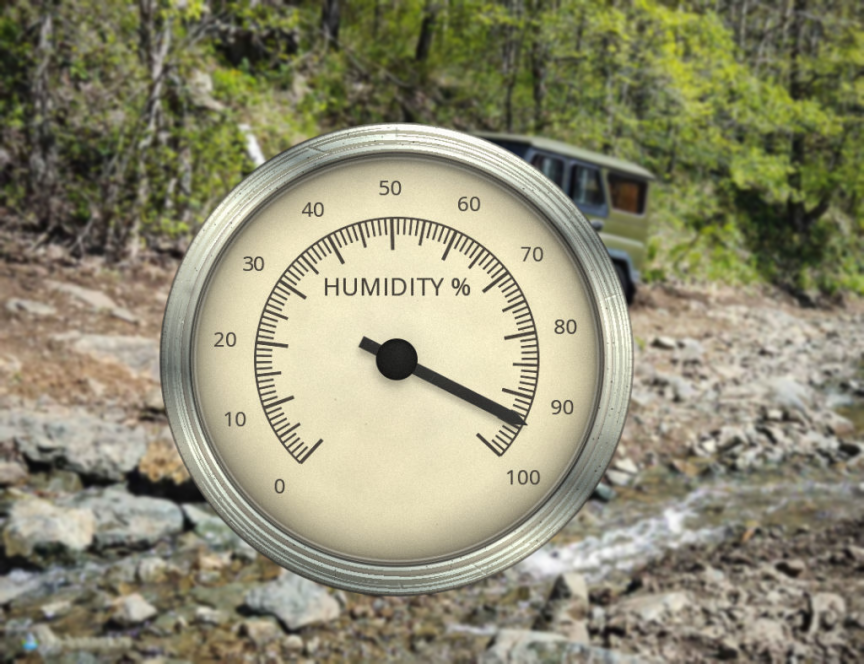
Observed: 94 %
